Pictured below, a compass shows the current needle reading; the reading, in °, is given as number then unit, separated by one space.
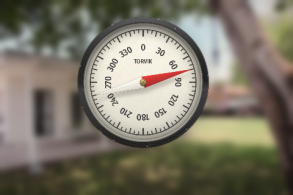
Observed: 75 °
